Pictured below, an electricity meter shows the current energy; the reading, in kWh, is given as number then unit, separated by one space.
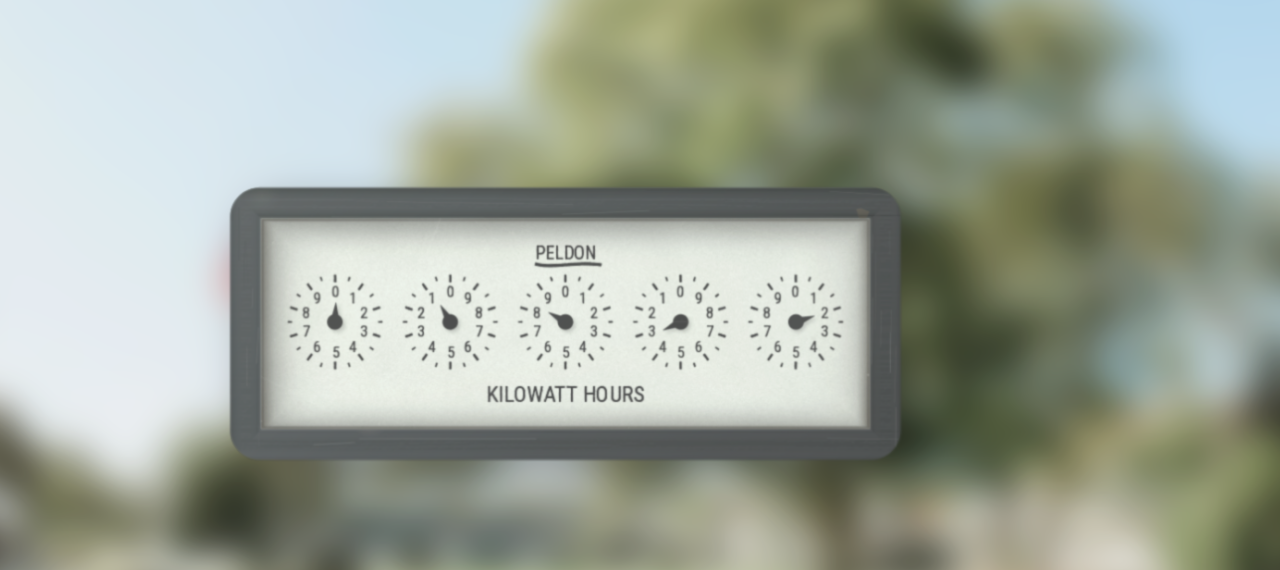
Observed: 832 kWh
